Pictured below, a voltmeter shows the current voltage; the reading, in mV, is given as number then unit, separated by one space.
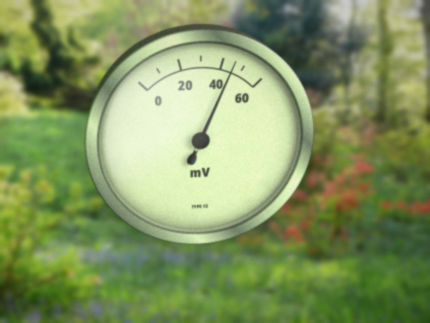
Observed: 45 mV
